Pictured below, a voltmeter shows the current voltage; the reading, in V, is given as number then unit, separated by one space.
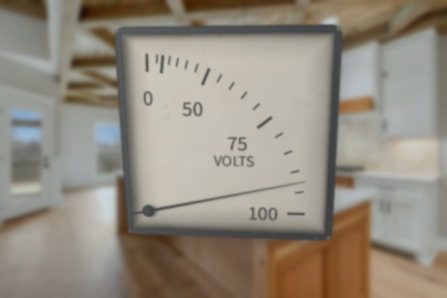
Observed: 92.5 V
